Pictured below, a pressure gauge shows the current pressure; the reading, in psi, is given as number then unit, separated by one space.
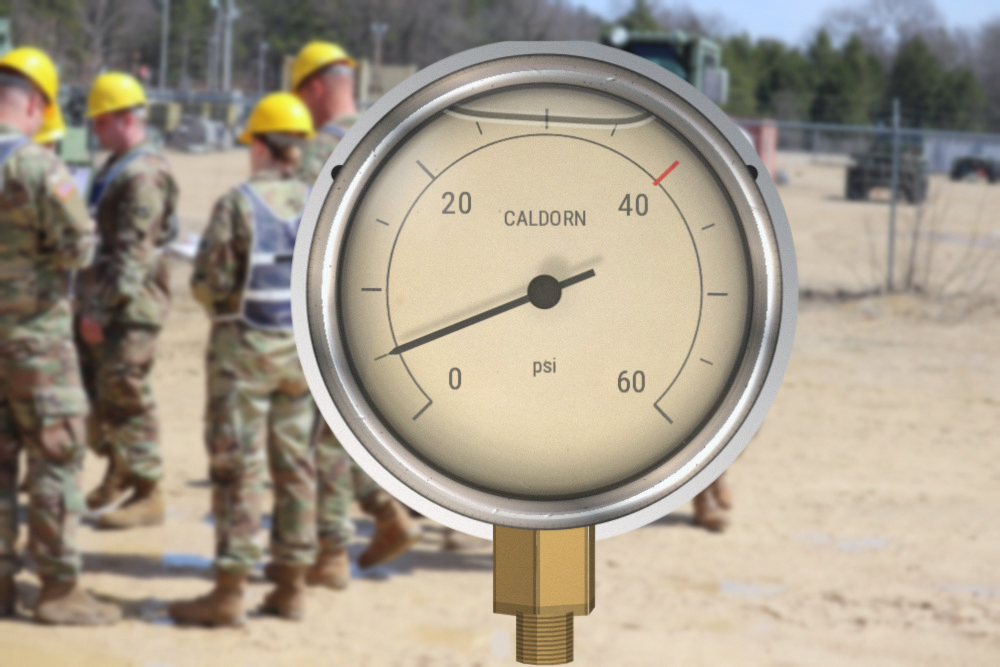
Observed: 5 psi
